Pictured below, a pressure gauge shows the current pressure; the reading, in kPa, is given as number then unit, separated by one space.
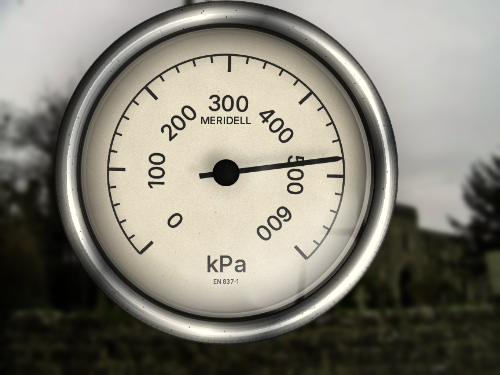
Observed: 480 kPa
